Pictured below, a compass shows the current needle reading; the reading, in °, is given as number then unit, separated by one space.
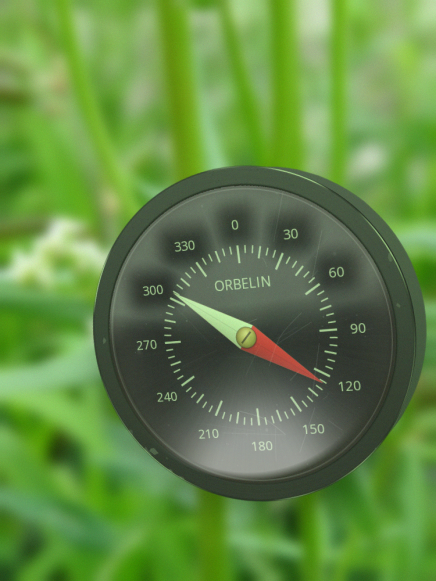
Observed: 125 °
